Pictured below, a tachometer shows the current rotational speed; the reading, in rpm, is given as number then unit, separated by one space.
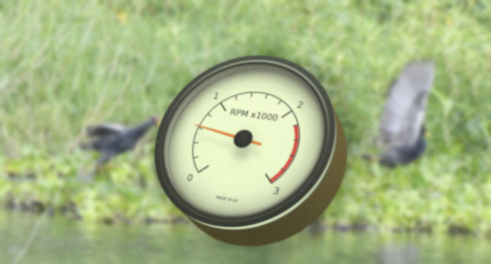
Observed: 600 rpm
